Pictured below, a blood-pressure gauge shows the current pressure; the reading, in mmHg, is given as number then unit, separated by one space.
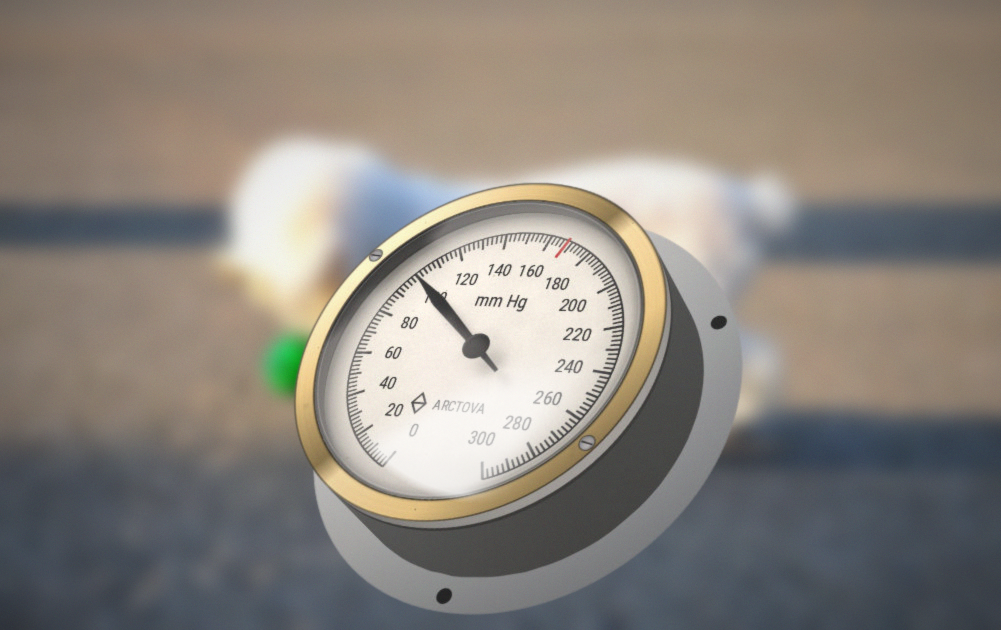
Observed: 100 mmHg
